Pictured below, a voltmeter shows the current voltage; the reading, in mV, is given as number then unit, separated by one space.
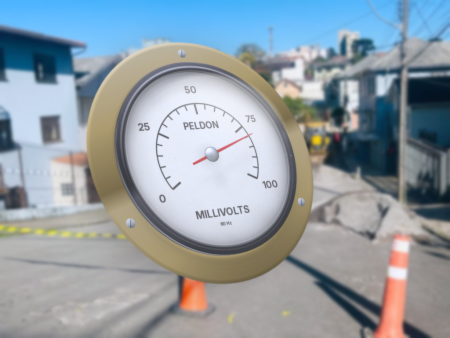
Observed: 80 mV
